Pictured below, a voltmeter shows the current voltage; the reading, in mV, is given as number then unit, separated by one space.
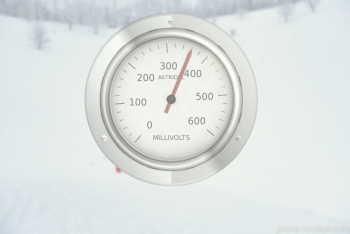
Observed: 360 mV
